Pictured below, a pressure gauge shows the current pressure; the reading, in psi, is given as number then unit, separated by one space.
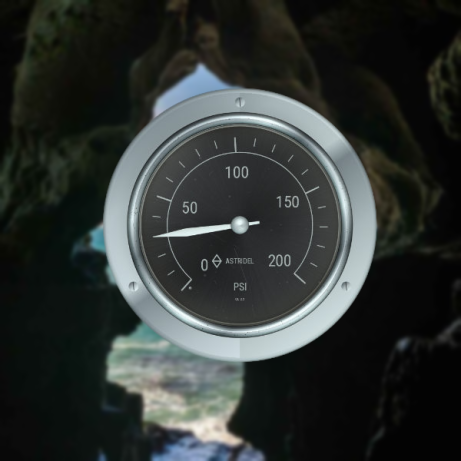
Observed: 30 psi
